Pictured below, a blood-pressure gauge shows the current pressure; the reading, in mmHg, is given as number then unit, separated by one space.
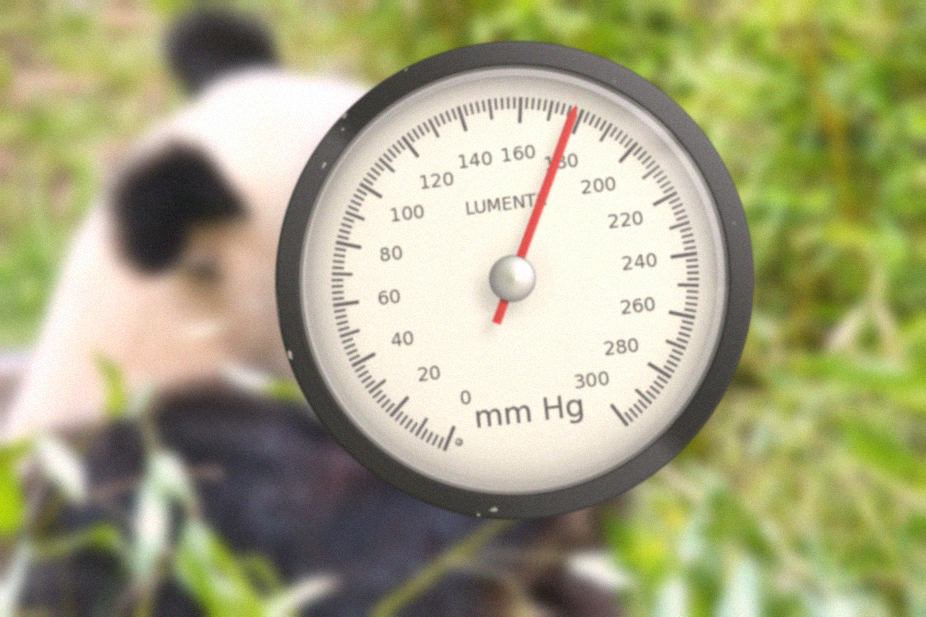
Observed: 178 mmHg
